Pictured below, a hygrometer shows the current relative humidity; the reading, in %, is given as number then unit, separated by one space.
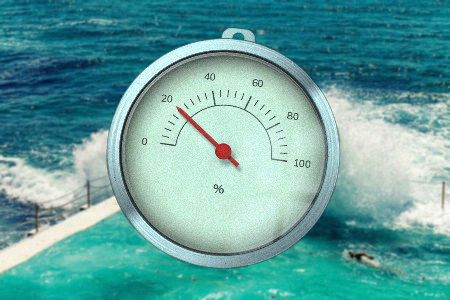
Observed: 20 %
